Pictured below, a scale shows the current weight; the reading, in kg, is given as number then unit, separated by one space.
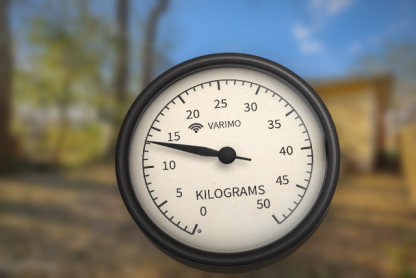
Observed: 13 kg
